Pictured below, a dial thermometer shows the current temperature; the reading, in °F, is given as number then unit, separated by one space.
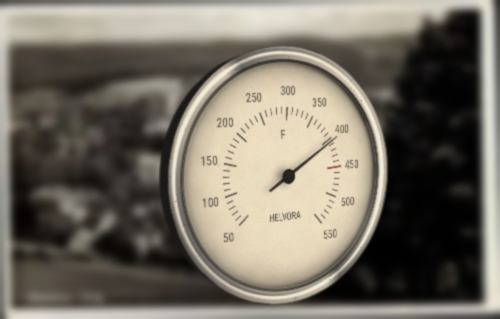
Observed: 400 °F
